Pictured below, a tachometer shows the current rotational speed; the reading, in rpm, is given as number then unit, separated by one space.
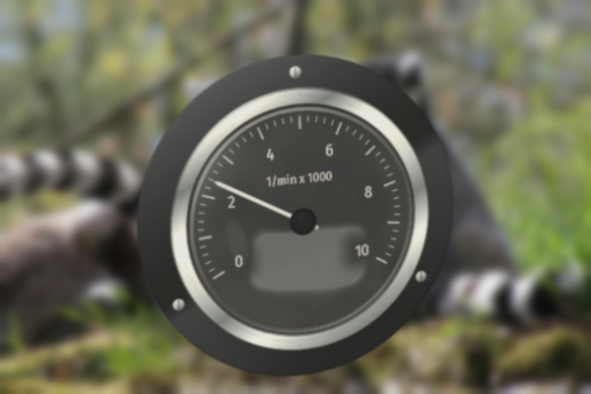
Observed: 2400 rpm
